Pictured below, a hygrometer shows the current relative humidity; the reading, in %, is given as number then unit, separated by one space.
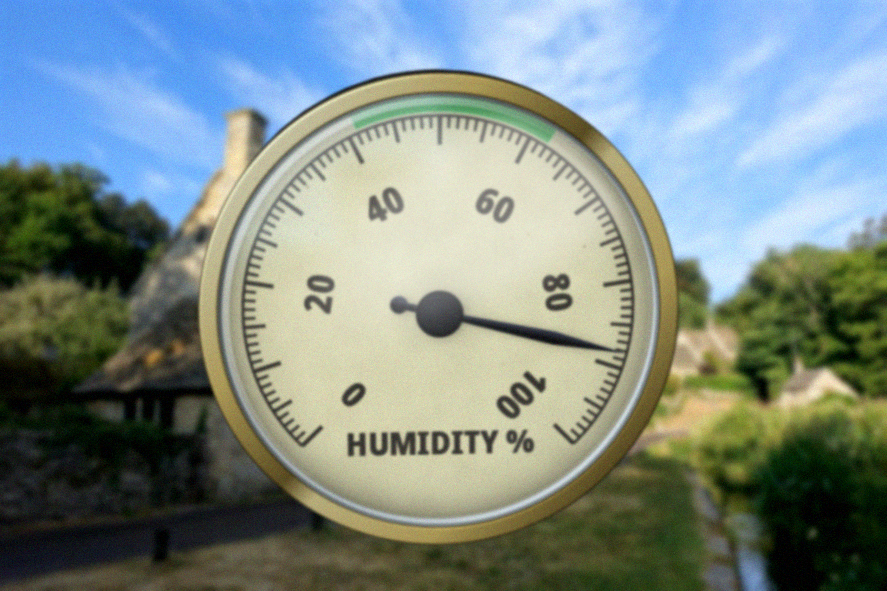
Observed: 88 %
